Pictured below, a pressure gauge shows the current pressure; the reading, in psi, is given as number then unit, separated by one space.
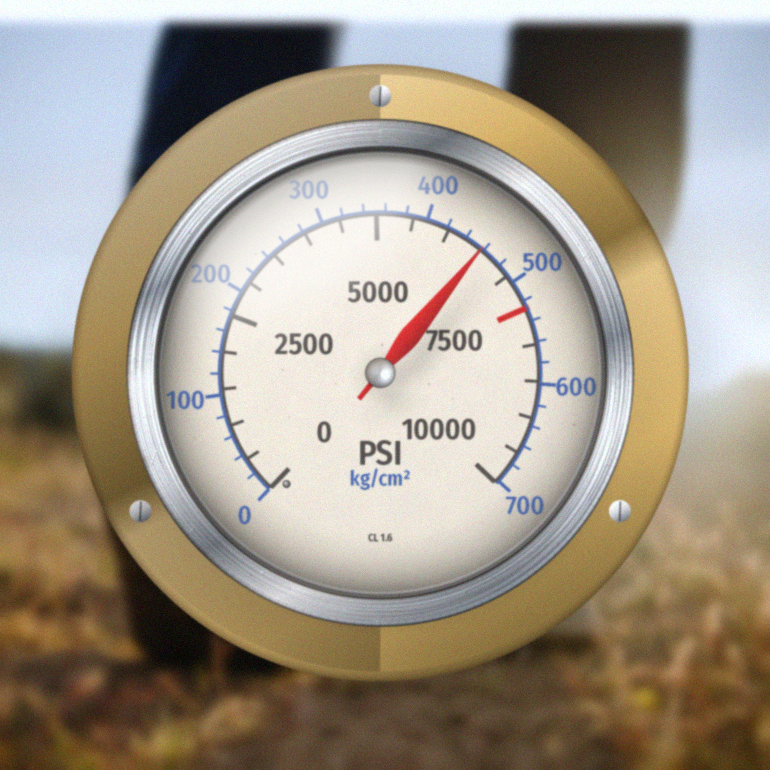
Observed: 6500 psi
